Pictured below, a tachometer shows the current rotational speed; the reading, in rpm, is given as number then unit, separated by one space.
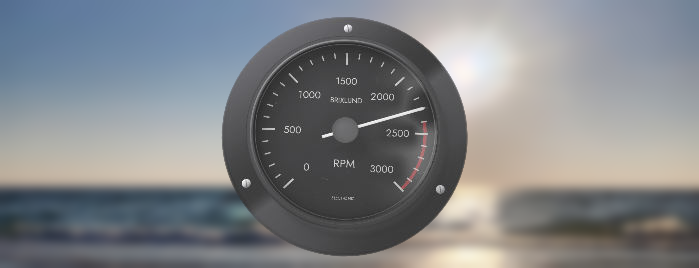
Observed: 2300 rpm
